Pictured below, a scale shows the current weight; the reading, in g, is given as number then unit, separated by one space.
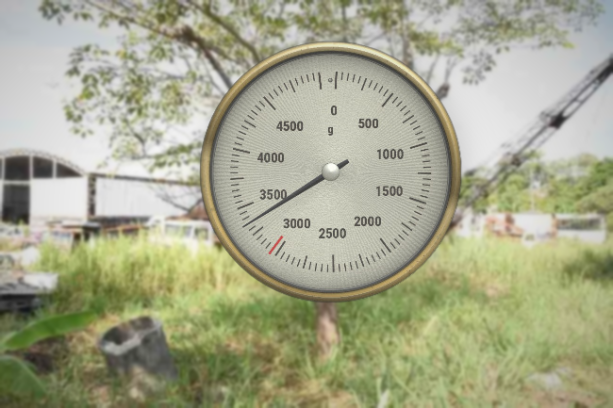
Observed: 3350 g
